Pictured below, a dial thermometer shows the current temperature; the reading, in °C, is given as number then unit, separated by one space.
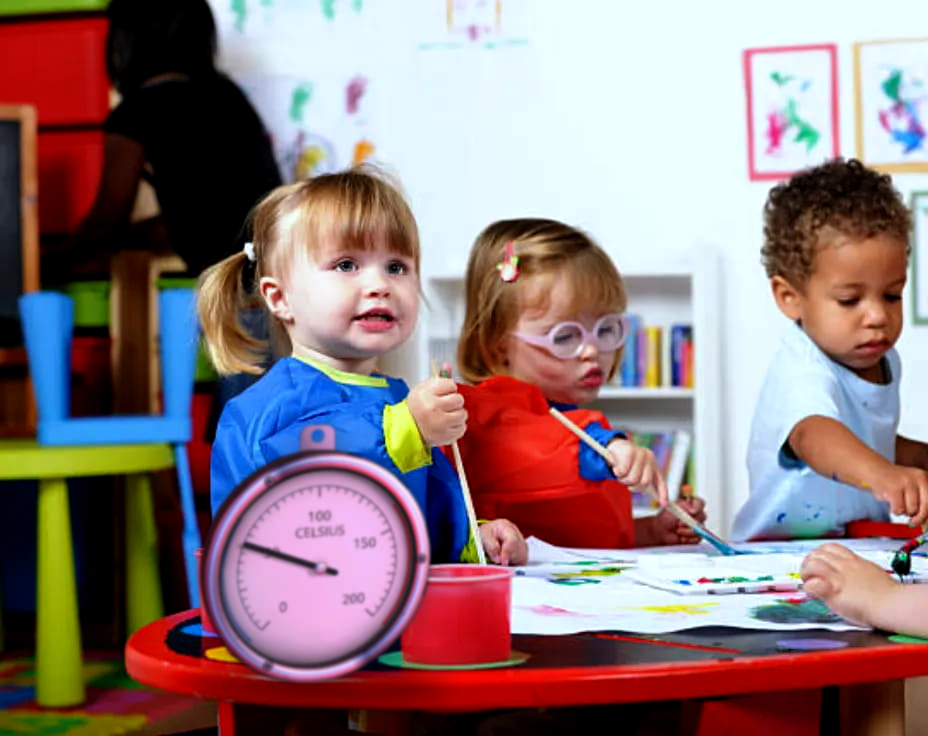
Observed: 50 °C
